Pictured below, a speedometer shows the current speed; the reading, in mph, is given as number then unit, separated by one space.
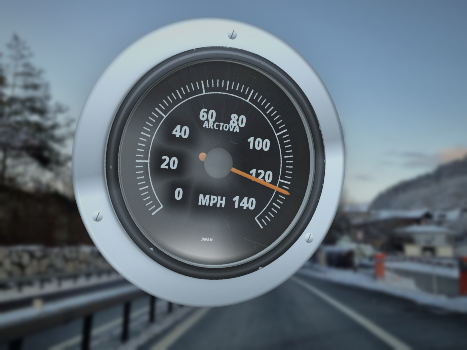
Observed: 124 mph
